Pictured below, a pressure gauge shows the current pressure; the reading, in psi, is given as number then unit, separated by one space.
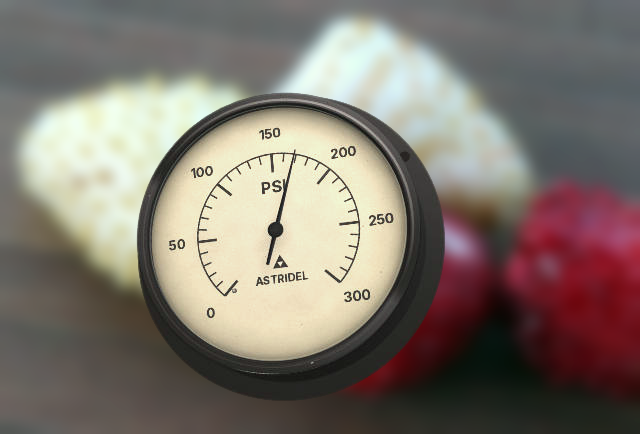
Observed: 170 psi
